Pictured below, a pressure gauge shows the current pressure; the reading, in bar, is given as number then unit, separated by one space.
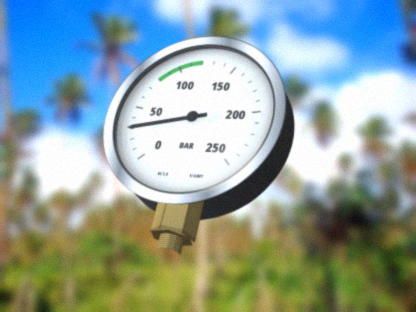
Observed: 30 bar
